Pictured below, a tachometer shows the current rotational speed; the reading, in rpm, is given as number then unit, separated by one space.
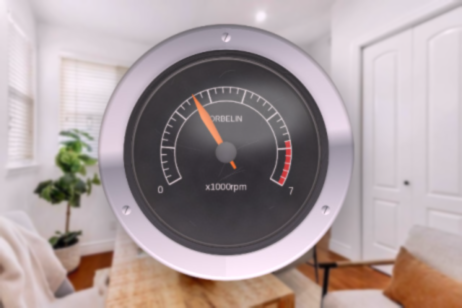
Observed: 2600 rpm
